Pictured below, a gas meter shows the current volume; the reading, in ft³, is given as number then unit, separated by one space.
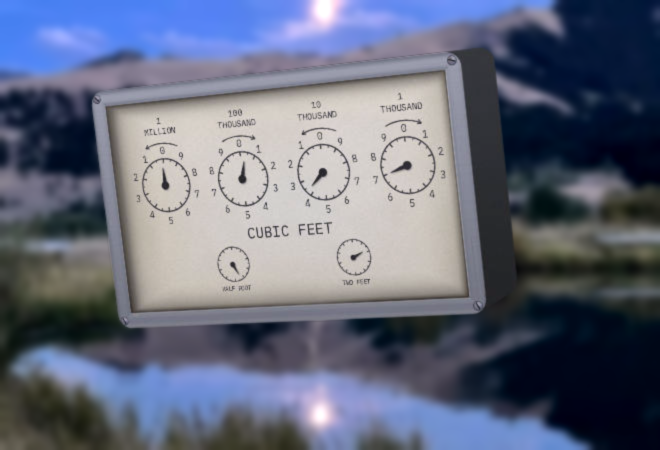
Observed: 3700 ft³
